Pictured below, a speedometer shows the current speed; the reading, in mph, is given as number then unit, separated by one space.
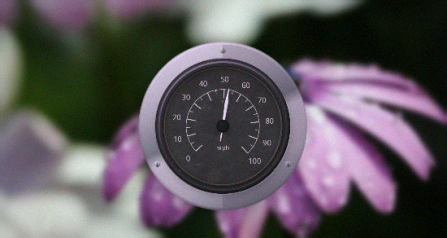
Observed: 52.5 mph
